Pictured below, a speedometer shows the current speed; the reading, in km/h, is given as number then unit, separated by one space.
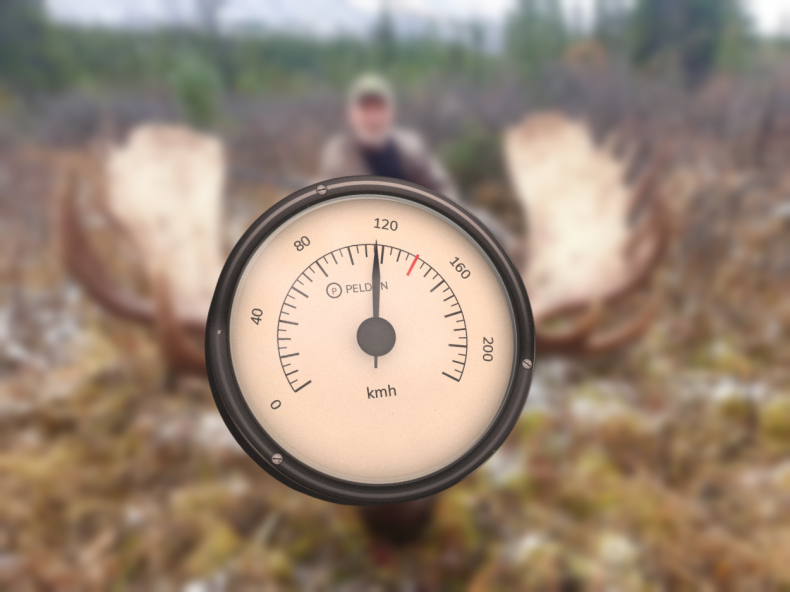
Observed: 115 km/h
